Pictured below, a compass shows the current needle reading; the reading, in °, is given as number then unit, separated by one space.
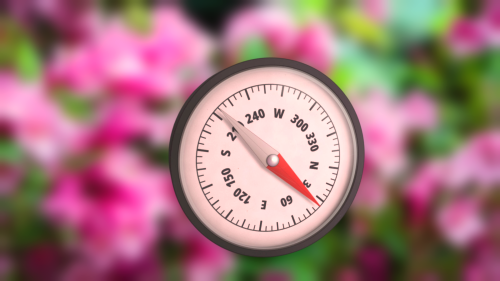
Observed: 35 °
